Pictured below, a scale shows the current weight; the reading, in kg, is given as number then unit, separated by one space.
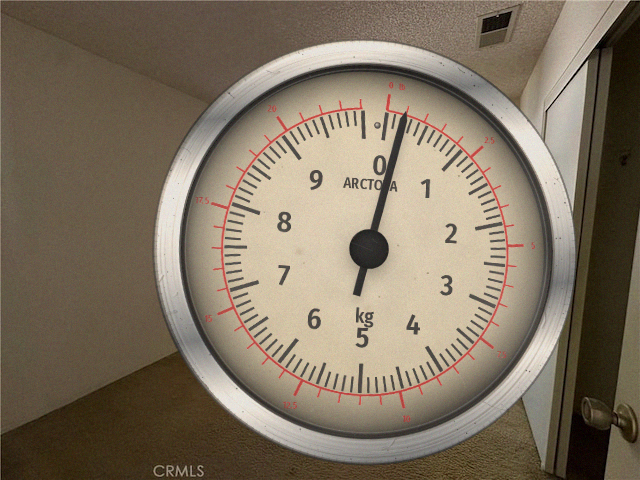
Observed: 0.2 kg
